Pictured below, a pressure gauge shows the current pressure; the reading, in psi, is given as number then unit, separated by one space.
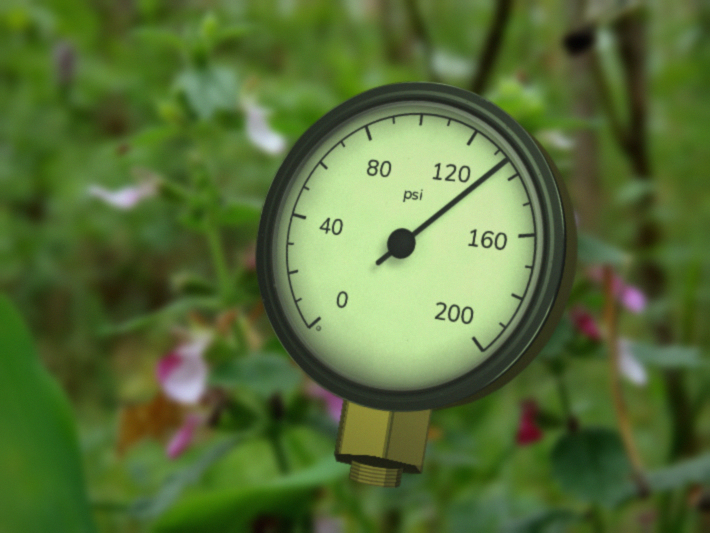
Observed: 135 psi
